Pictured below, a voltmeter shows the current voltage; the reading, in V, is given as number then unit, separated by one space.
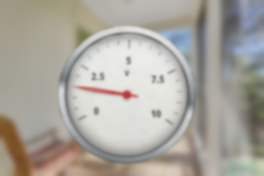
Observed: 1.5 V
